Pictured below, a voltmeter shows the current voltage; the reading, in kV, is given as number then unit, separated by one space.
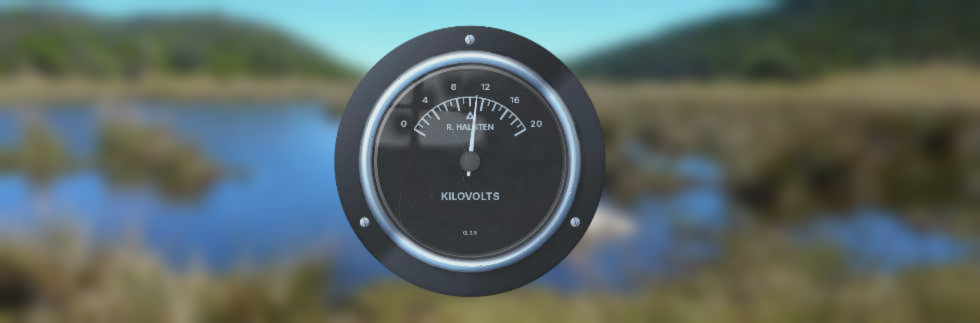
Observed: 11 kV
